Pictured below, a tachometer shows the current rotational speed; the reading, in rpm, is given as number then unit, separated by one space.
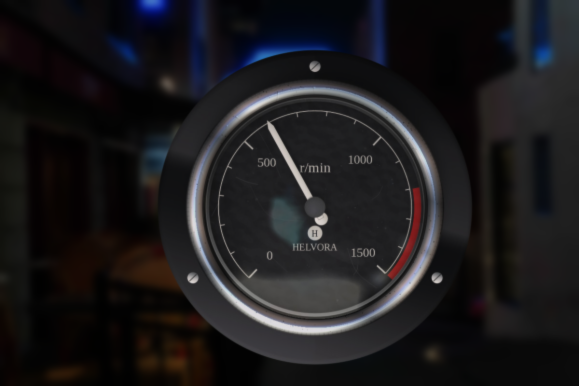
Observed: 600 rpm
